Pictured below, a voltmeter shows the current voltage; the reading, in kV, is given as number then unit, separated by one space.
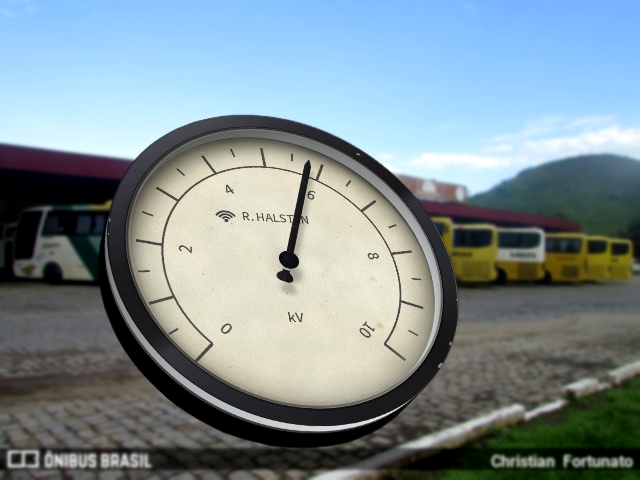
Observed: 5.75 kV
